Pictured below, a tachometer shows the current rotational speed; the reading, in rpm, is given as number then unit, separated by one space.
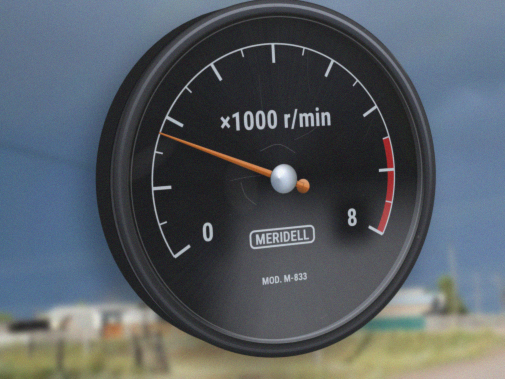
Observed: 1750 rpm
